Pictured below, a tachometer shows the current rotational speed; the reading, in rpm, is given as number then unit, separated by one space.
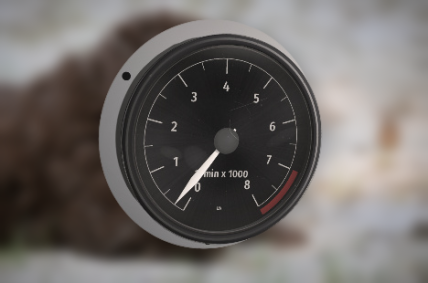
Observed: 250 rpm
